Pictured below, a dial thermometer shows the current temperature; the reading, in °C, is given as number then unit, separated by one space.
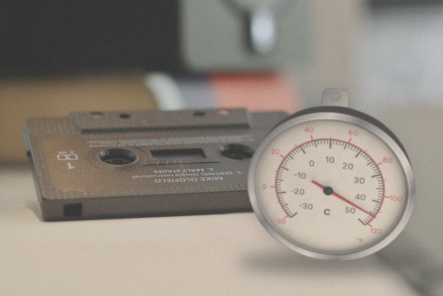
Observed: 45 °C
